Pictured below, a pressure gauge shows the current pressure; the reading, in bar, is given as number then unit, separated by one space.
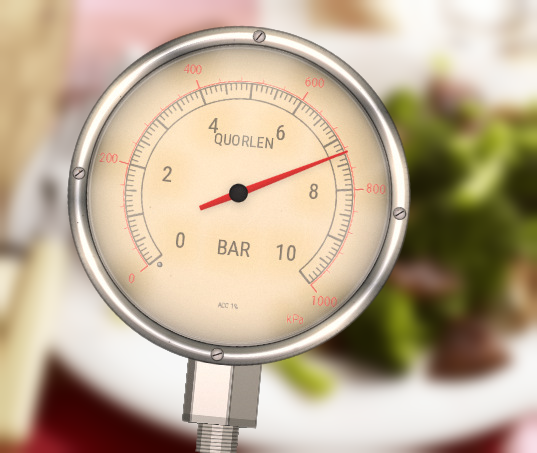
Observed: 7.3 bar
